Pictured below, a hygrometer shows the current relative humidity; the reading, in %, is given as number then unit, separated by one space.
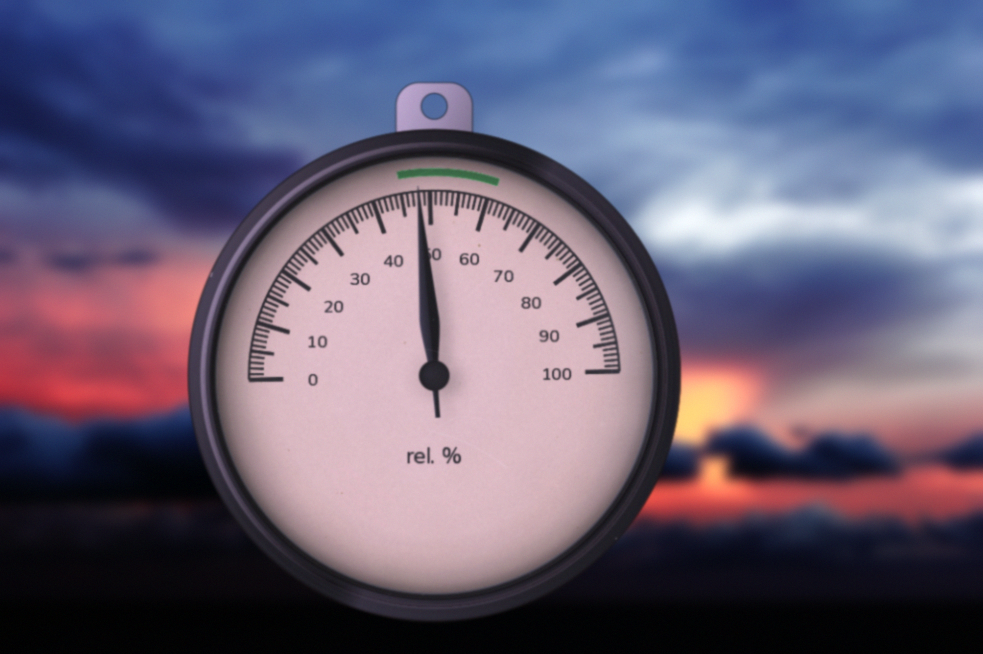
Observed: 48 %
